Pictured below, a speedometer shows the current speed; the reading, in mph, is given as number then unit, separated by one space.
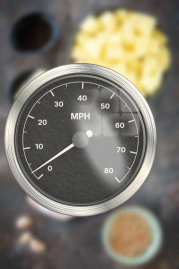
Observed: 2.5 mph
